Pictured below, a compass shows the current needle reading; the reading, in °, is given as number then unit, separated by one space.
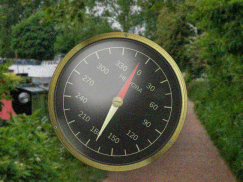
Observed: 352.5 °
